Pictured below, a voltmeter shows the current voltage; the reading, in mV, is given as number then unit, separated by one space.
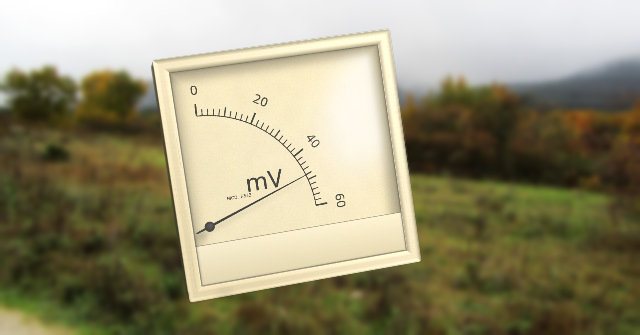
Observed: 48 mV
